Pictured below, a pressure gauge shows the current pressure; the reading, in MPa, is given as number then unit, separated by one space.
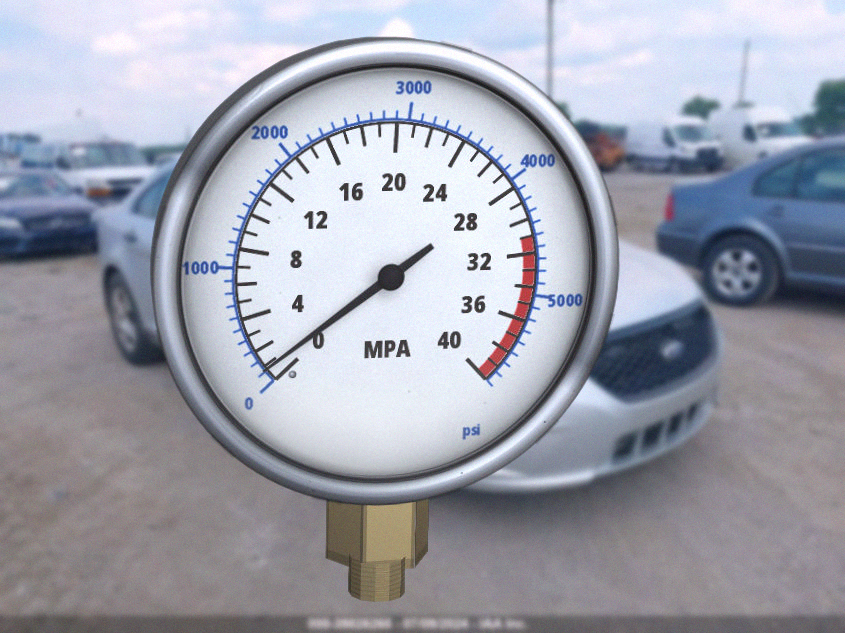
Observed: 1 MPa
